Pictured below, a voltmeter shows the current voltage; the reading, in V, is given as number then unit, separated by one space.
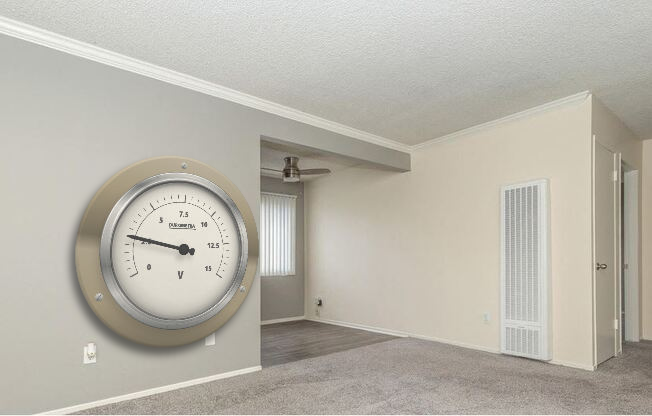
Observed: 2.5 V
